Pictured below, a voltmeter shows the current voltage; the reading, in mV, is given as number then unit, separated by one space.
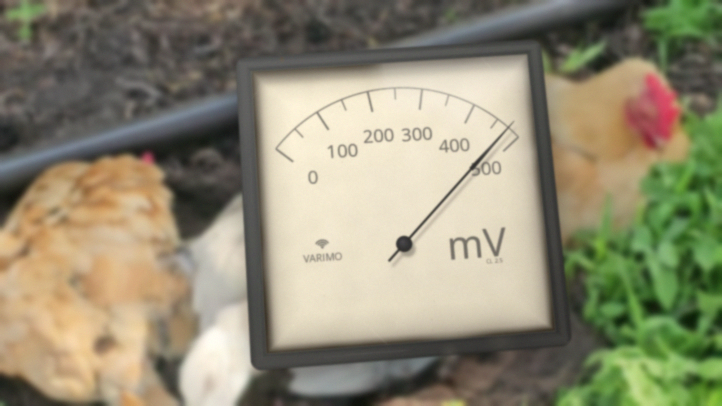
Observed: 475 mV
